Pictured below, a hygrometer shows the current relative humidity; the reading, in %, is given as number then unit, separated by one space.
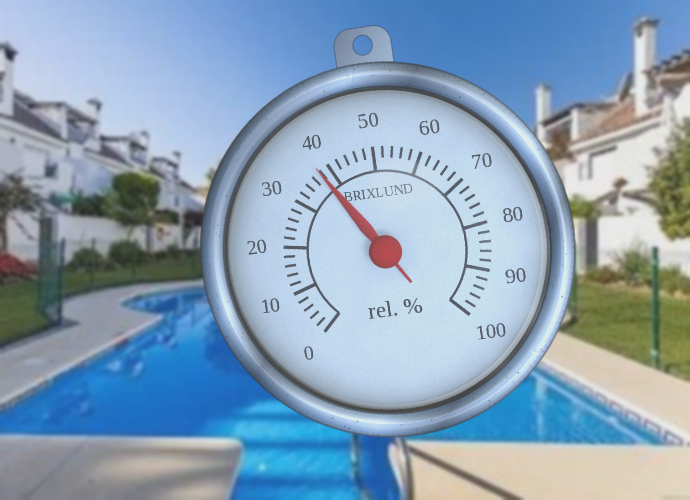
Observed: 38 %
